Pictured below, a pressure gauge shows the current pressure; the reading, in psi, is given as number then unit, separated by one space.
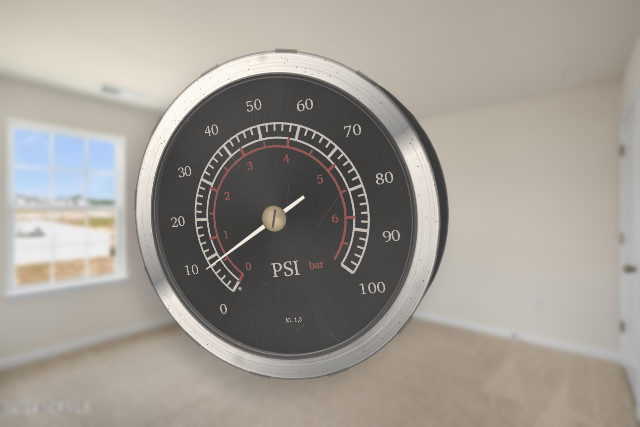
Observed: 8 psi
